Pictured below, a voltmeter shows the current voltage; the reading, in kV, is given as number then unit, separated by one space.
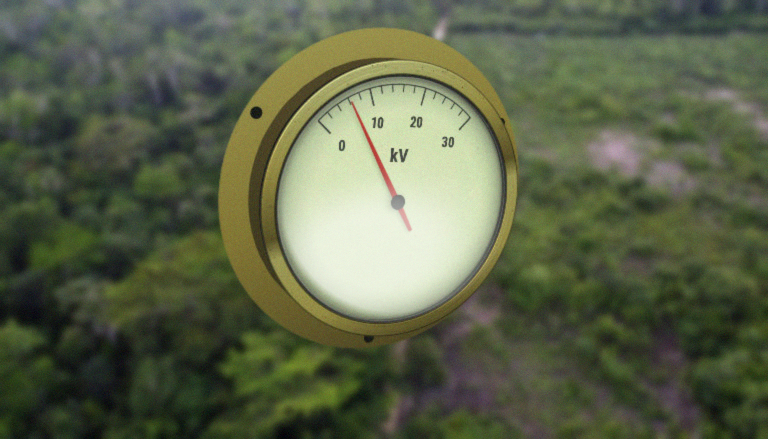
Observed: 6 kV
